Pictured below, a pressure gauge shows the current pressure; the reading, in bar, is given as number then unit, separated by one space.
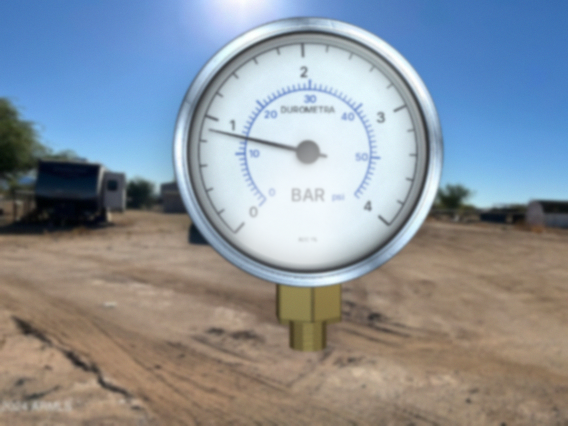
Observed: 0.9 bar
